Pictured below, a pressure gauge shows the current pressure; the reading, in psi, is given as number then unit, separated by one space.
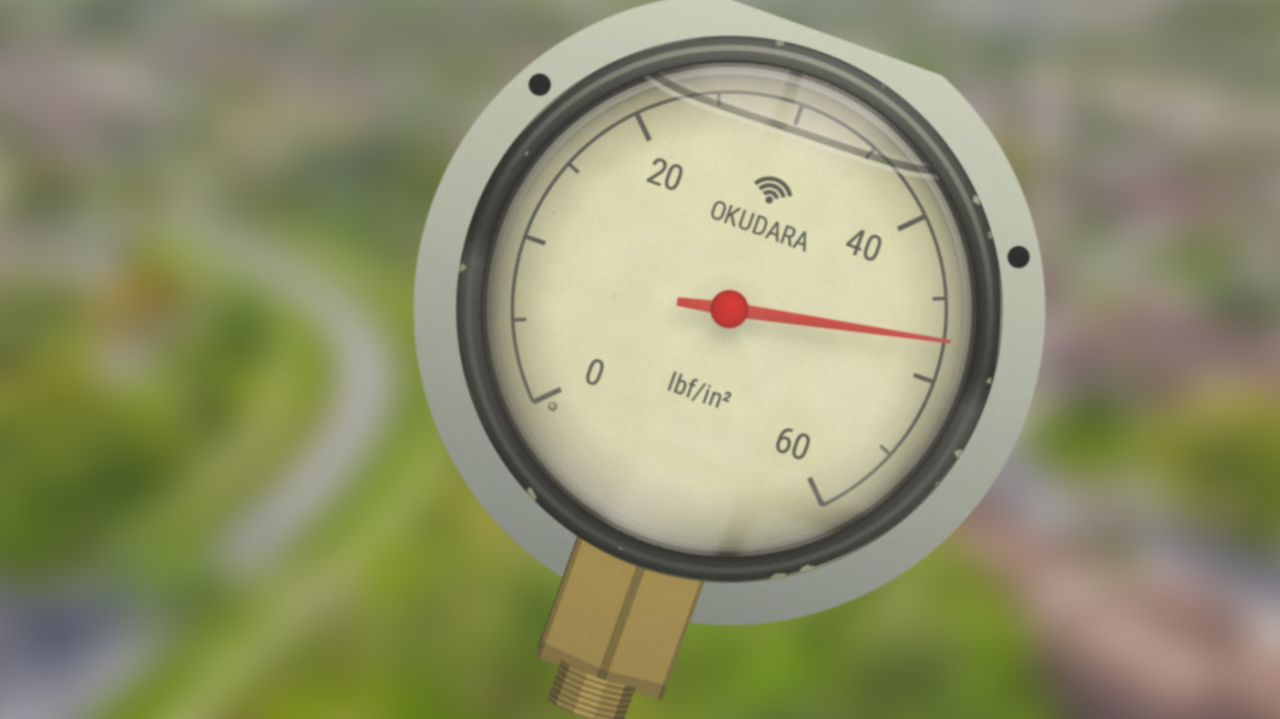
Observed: 47.5 psi
